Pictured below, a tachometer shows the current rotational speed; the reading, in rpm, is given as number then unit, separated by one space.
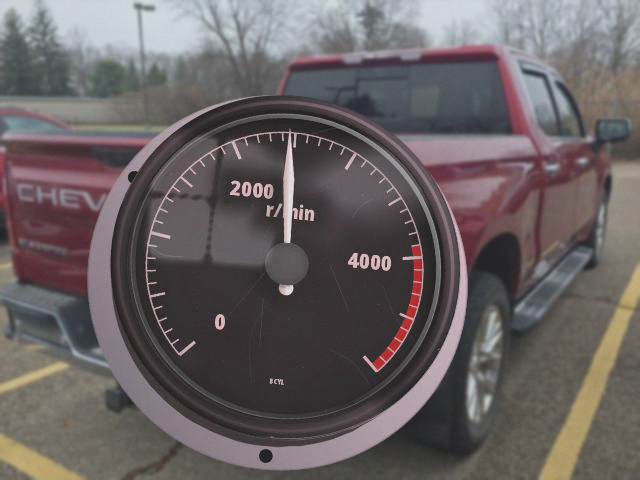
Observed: 2450 rpm
